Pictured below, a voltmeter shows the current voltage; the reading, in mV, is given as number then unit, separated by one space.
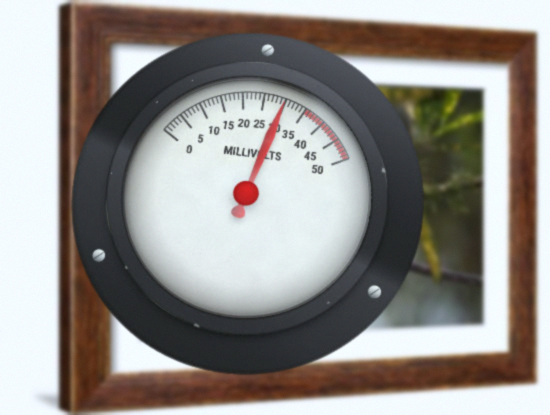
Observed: 30 mV
